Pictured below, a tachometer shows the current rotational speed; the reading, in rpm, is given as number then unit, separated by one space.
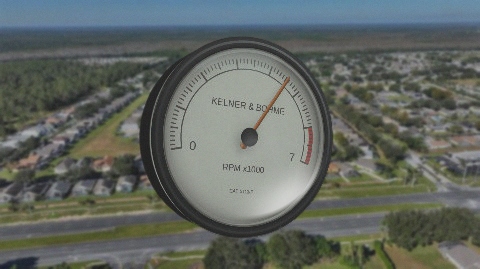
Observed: 4500 rpm
